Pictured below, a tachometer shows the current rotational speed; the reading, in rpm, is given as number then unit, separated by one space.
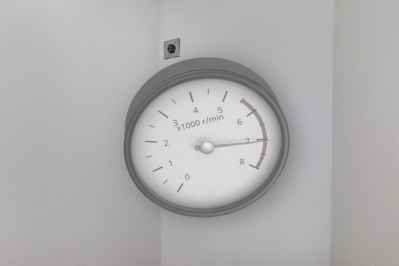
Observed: 7000 rpm
